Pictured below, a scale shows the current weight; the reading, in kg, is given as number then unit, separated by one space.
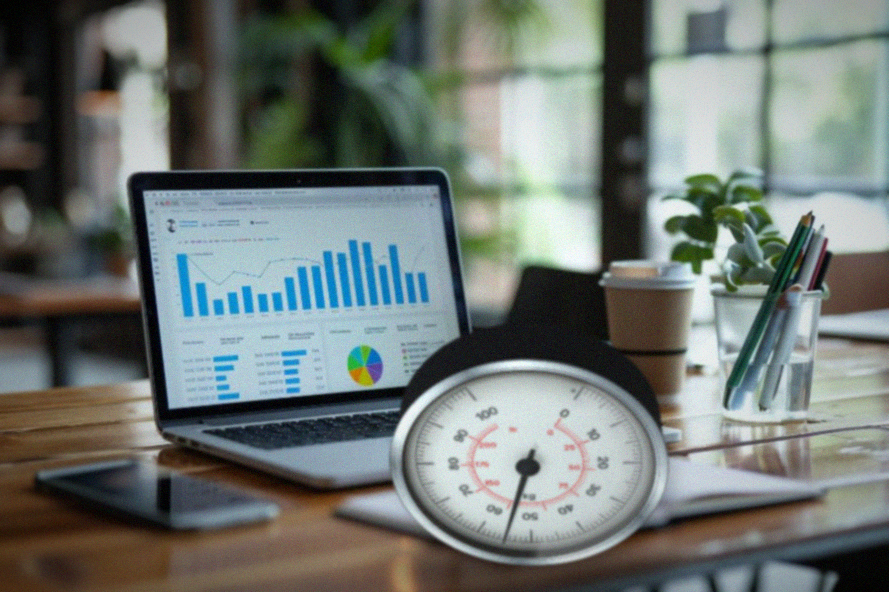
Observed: 55 kg
